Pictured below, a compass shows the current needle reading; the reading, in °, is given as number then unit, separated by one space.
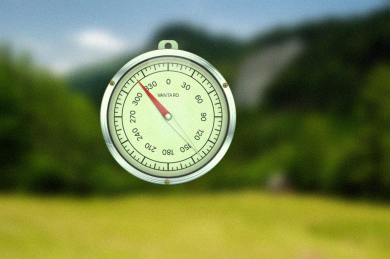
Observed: 320 °
